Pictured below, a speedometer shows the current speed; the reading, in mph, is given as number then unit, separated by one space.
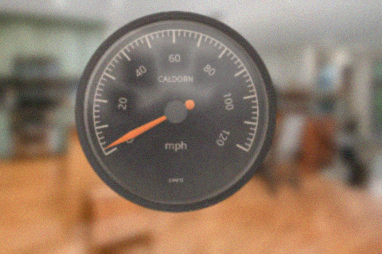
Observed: 2 mph
